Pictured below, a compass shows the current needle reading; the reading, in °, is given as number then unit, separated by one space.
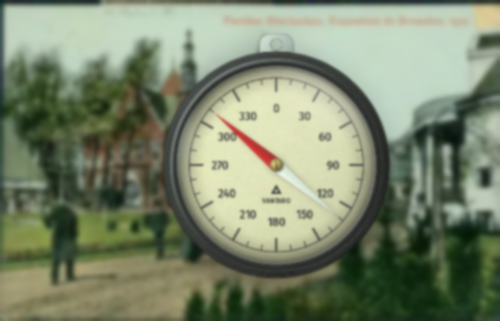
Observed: 310 °
